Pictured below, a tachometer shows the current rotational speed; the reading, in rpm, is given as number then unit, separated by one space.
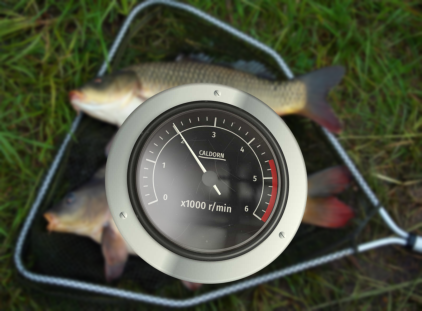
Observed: 2000 rpm
